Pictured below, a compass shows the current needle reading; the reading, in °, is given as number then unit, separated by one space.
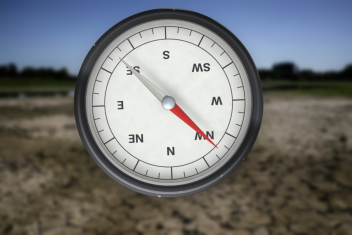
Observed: 315 °
